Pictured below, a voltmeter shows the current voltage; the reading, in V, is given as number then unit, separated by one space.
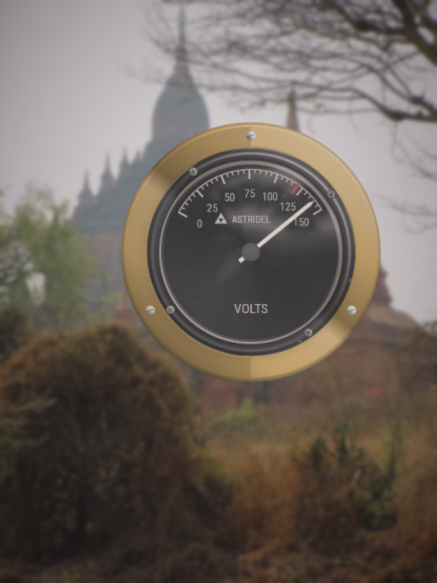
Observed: 140 V
